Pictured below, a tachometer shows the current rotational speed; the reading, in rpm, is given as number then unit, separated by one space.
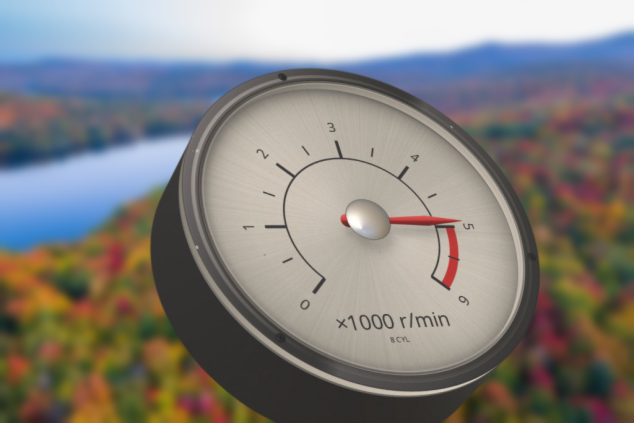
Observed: 5000 rpm
